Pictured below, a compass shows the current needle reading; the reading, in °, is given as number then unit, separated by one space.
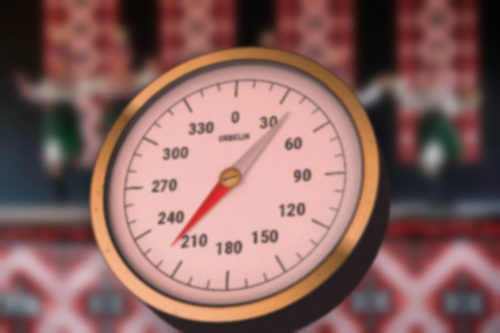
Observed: 220 °
